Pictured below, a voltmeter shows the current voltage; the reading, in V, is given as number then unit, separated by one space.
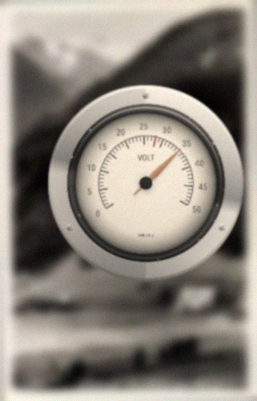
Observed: 35 V
